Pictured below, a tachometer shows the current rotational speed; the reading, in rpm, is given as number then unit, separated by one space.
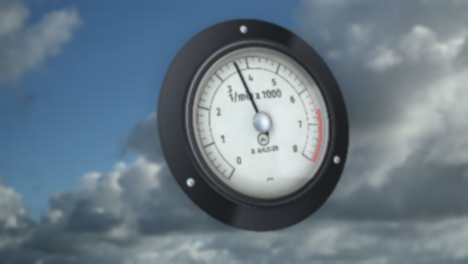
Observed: 3600 rpm
